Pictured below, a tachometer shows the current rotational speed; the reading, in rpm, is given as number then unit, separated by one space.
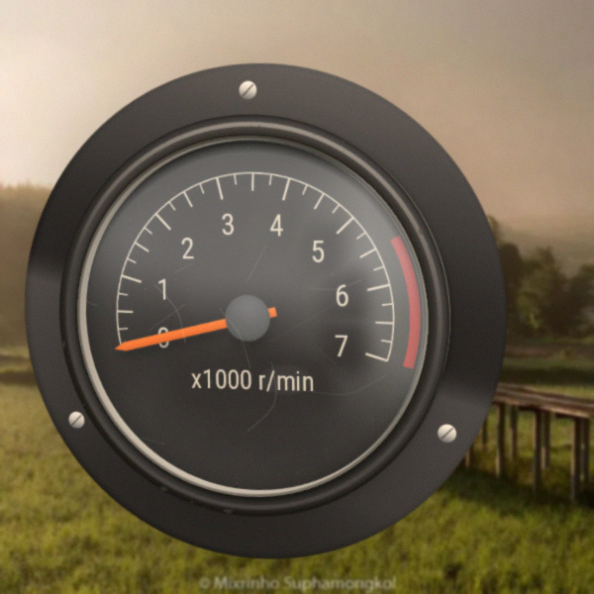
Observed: 0 rpm
